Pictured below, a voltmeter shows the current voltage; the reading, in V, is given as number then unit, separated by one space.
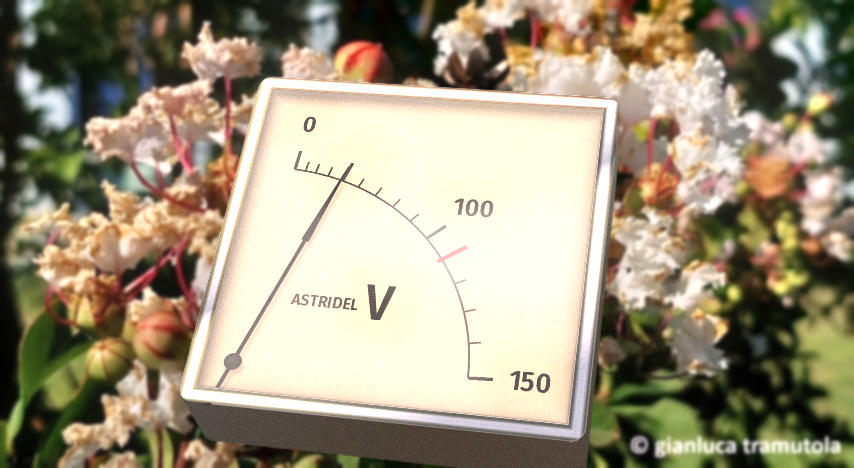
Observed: 50 V
